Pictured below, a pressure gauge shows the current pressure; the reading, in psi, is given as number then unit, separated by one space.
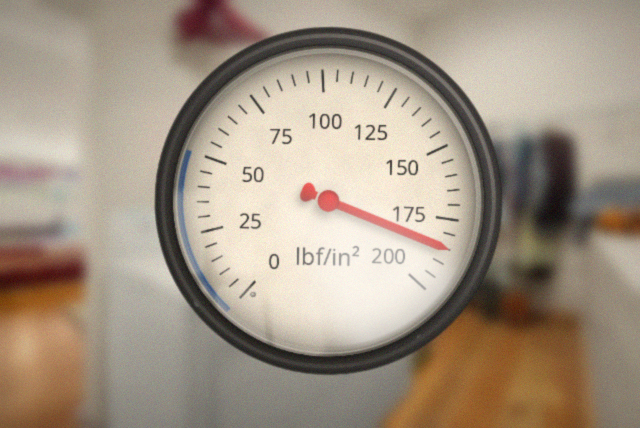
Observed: 185 psi
